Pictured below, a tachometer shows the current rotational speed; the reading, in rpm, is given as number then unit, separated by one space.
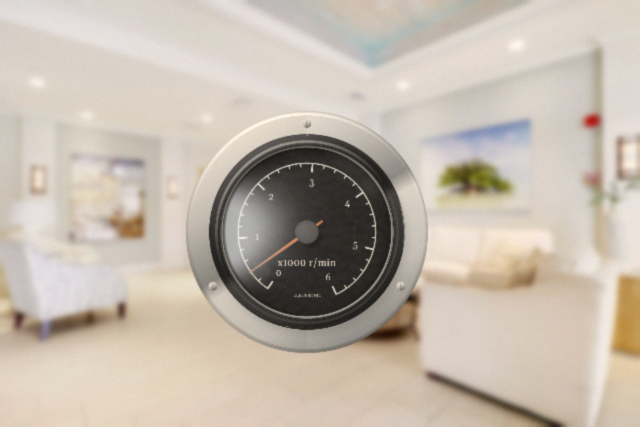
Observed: 400 rpm
